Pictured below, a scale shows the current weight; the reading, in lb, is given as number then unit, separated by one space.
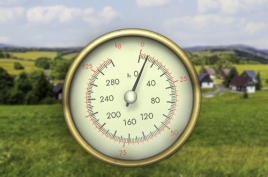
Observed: 10 lb
